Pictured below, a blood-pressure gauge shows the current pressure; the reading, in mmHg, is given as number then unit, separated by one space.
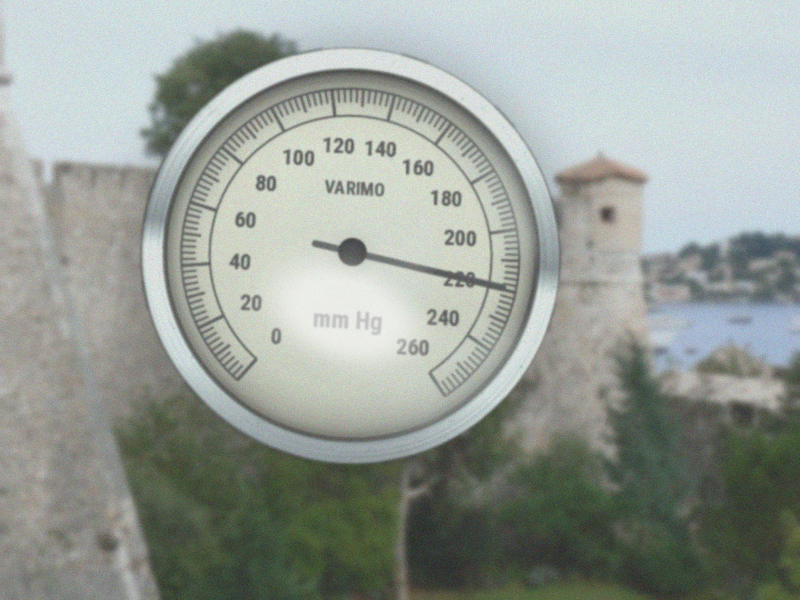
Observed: 220 mmHg
